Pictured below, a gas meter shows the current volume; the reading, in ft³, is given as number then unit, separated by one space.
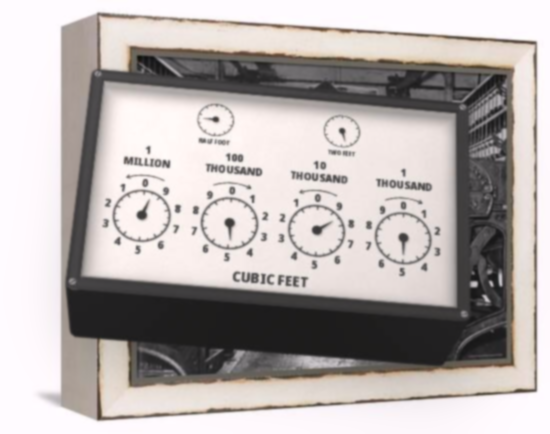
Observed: 948500 ft³
